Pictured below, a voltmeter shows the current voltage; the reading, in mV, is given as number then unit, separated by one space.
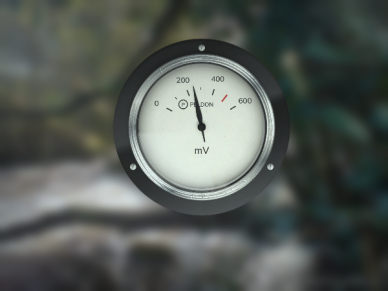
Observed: 250 mV
